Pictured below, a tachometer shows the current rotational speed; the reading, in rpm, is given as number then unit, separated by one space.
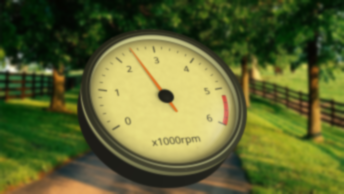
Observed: 2400 rpm
